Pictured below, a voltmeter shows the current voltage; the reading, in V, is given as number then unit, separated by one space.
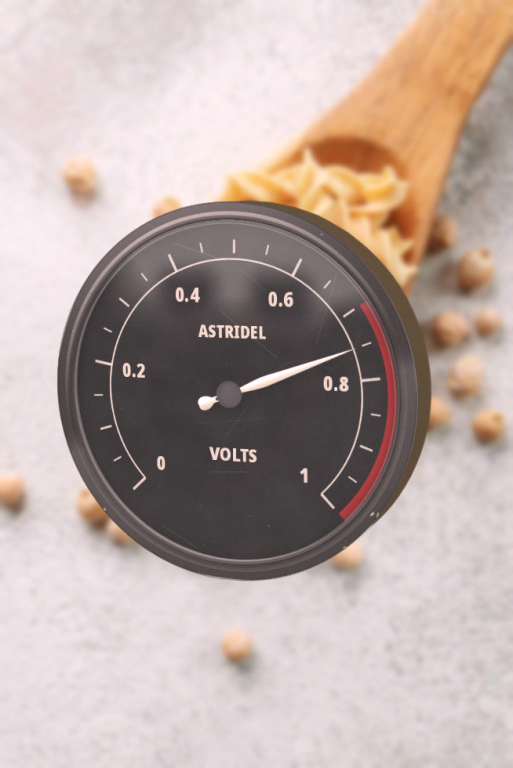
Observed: 0.75 V
